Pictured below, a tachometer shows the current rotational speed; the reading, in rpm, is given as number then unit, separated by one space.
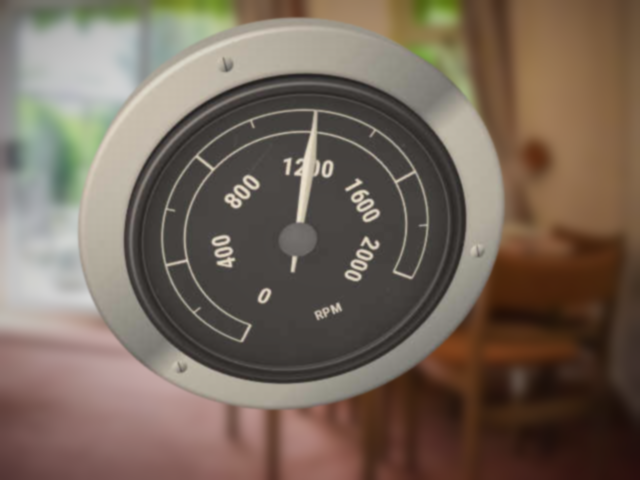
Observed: 1200 rpm
